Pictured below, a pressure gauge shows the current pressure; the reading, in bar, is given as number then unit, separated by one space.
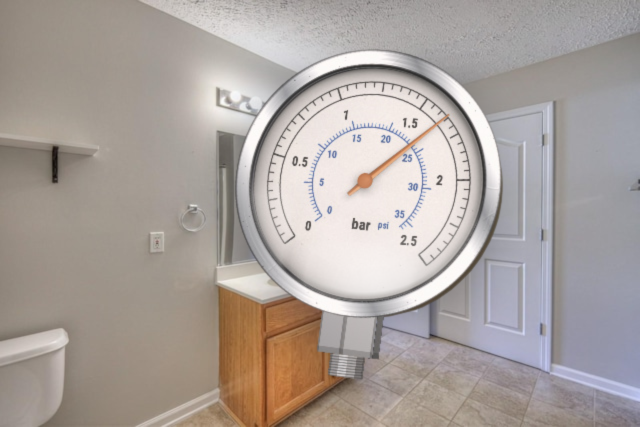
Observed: 1.65 bar
